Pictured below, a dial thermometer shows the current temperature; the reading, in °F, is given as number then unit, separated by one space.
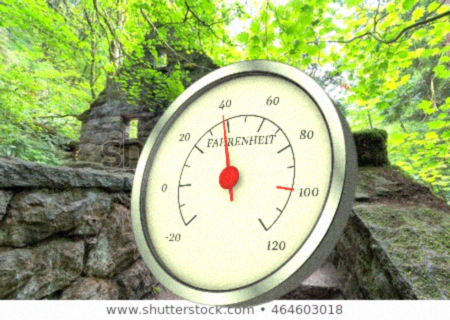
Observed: 40 °F
